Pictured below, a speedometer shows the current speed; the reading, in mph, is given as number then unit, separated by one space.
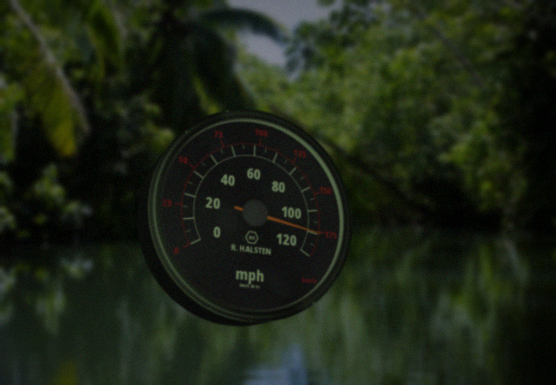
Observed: 110 mph
